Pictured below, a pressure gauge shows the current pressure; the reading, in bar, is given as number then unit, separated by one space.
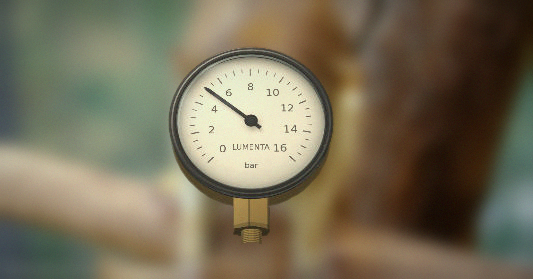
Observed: 5 bar
